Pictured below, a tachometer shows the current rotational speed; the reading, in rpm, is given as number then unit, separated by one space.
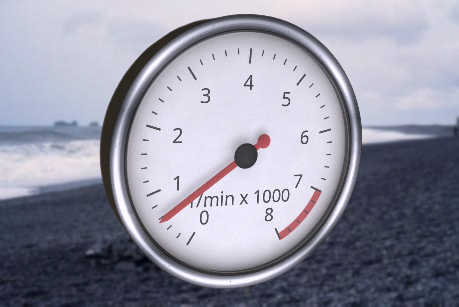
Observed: 600 rpm
